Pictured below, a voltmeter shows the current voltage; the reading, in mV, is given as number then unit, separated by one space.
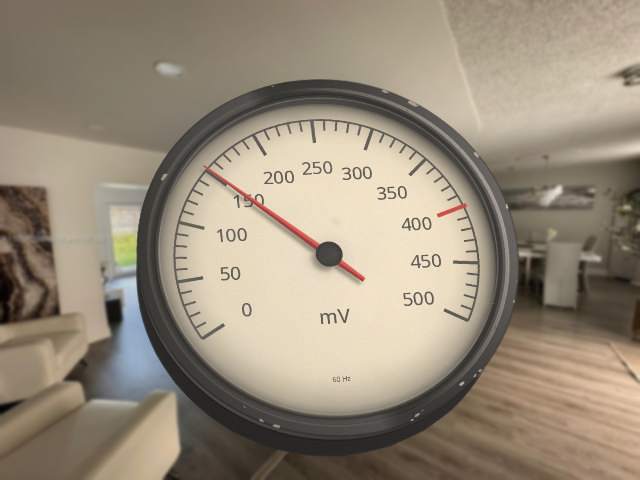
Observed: 150 mV
